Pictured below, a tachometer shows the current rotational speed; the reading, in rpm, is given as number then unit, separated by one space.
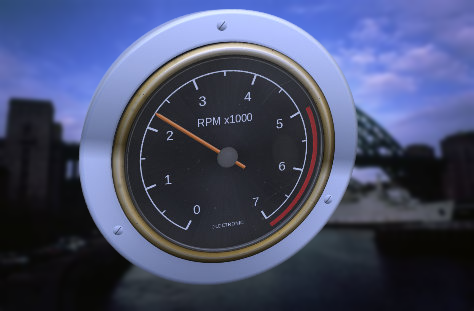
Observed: 2250 rpm
